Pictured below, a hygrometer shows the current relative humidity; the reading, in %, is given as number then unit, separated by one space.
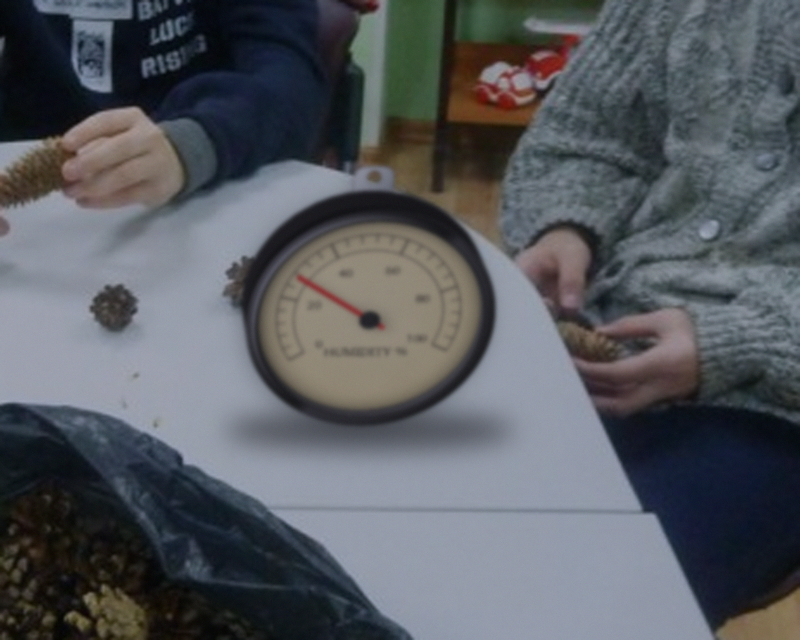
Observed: 28 %
